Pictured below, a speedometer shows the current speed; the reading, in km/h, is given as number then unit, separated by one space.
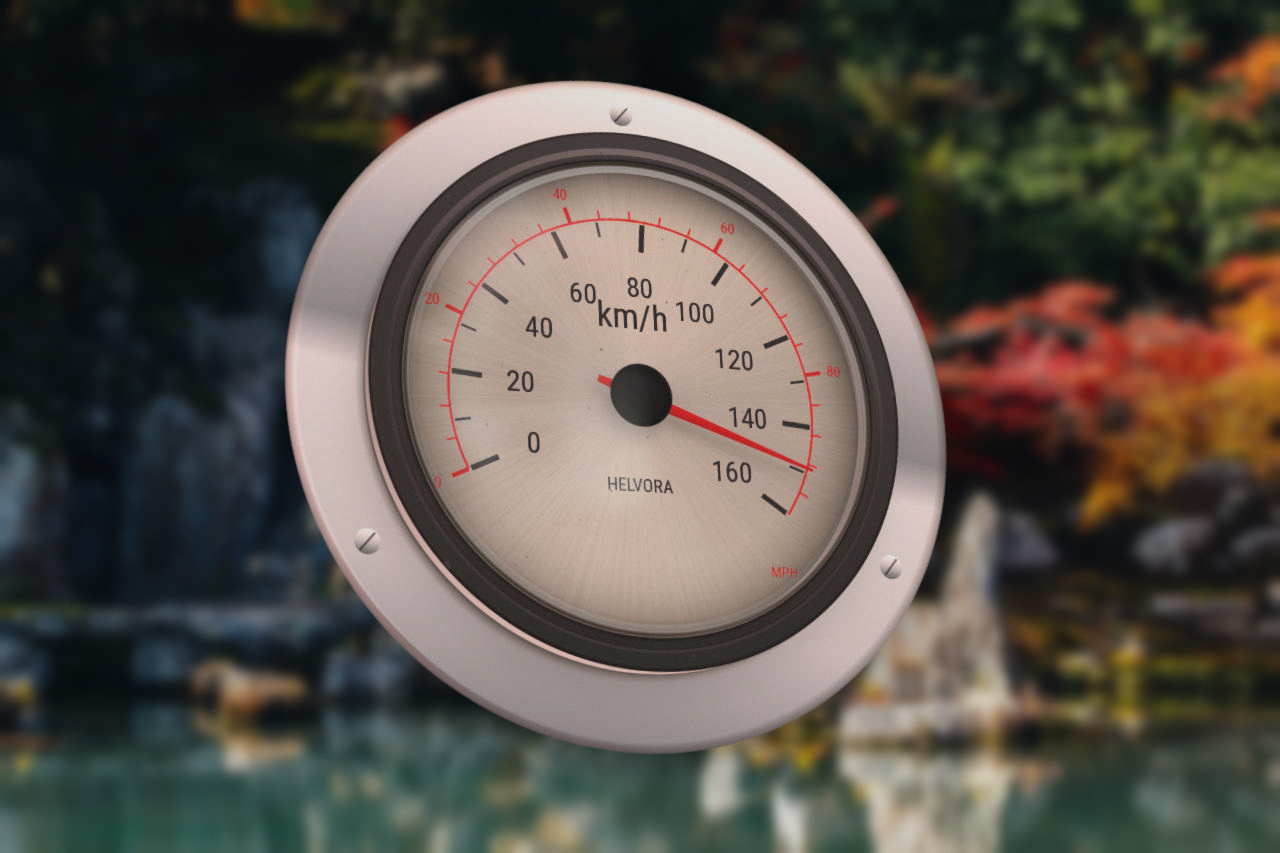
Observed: 150 km/h
